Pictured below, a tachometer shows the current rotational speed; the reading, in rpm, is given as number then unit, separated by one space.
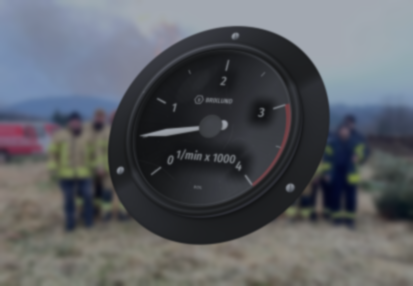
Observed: 500 rpm
